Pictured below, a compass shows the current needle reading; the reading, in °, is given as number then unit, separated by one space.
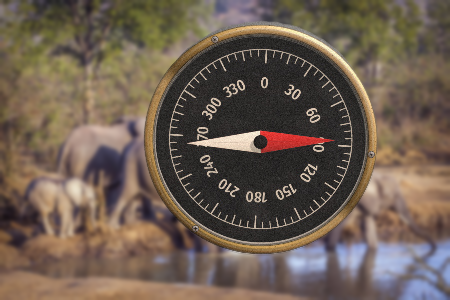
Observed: 85 °
